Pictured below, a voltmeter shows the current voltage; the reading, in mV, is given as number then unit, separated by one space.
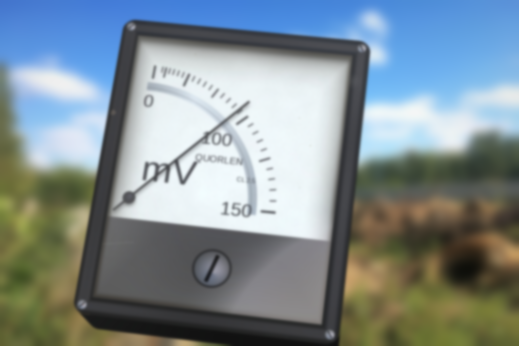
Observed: 95 mV
